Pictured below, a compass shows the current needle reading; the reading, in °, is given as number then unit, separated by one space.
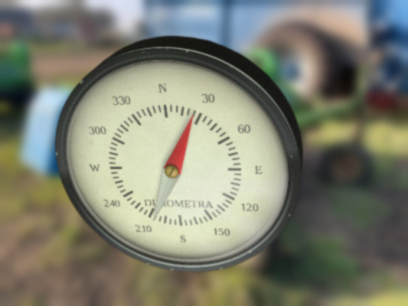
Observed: 25 °
